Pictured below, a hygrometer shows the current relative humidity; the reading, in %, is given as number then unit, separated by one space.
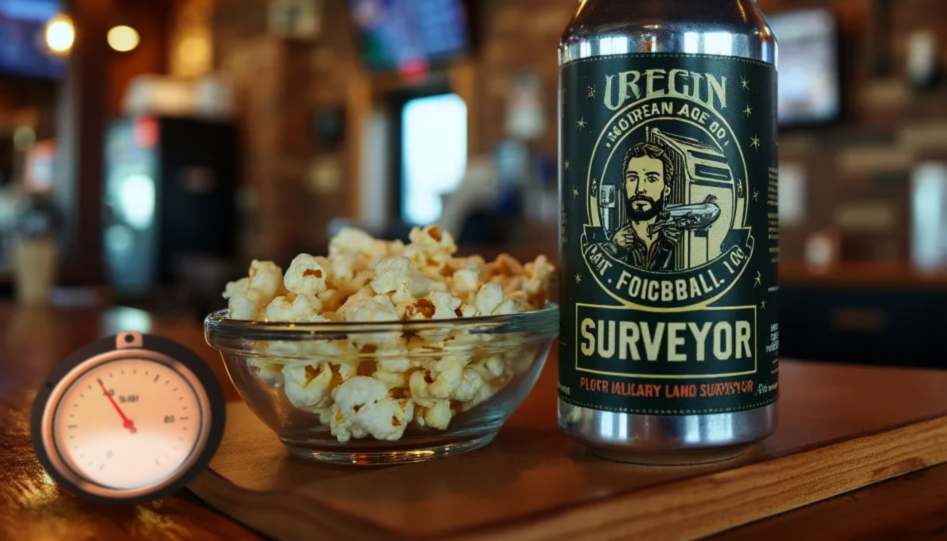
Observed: 40 %
